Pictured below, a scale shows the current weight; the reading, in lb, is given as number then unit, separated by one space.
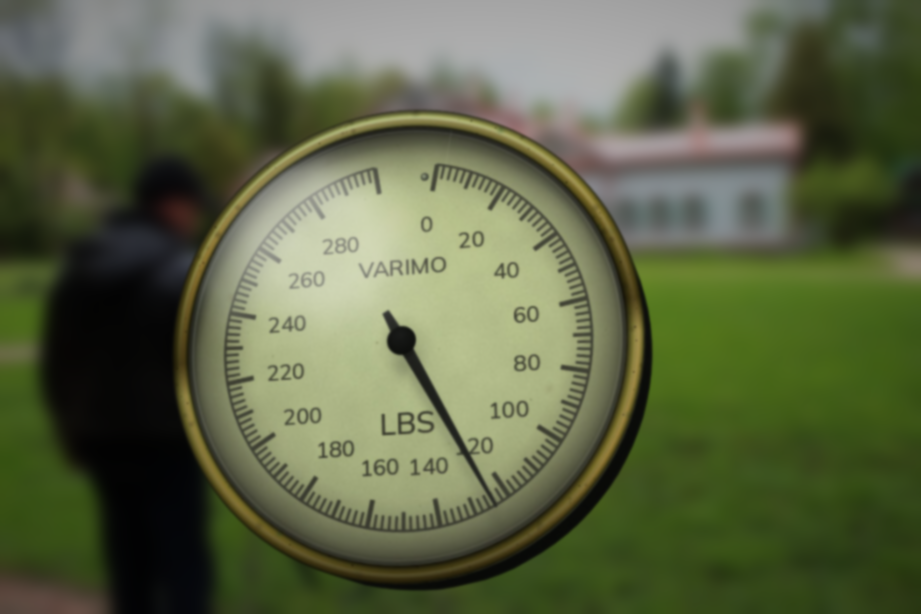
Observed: 124 lb
